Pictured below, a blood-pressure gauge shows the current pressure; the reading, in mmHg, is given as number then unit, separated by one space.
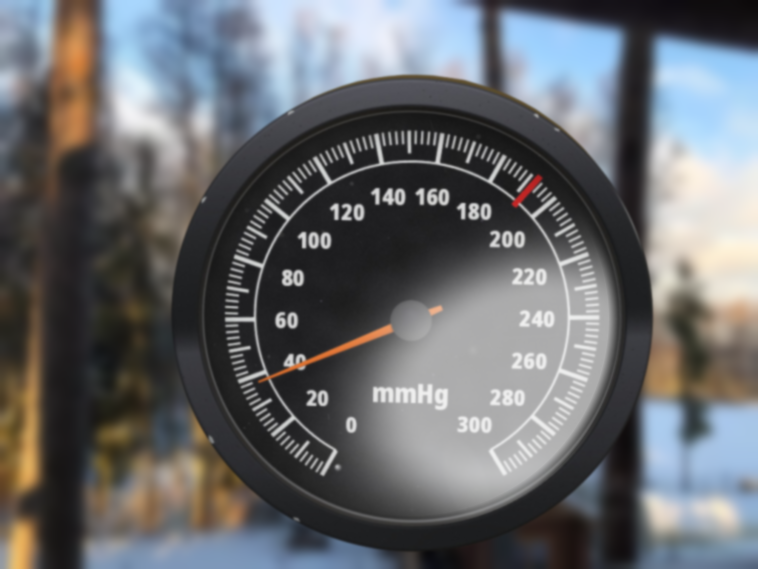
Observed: 38 mmHg
